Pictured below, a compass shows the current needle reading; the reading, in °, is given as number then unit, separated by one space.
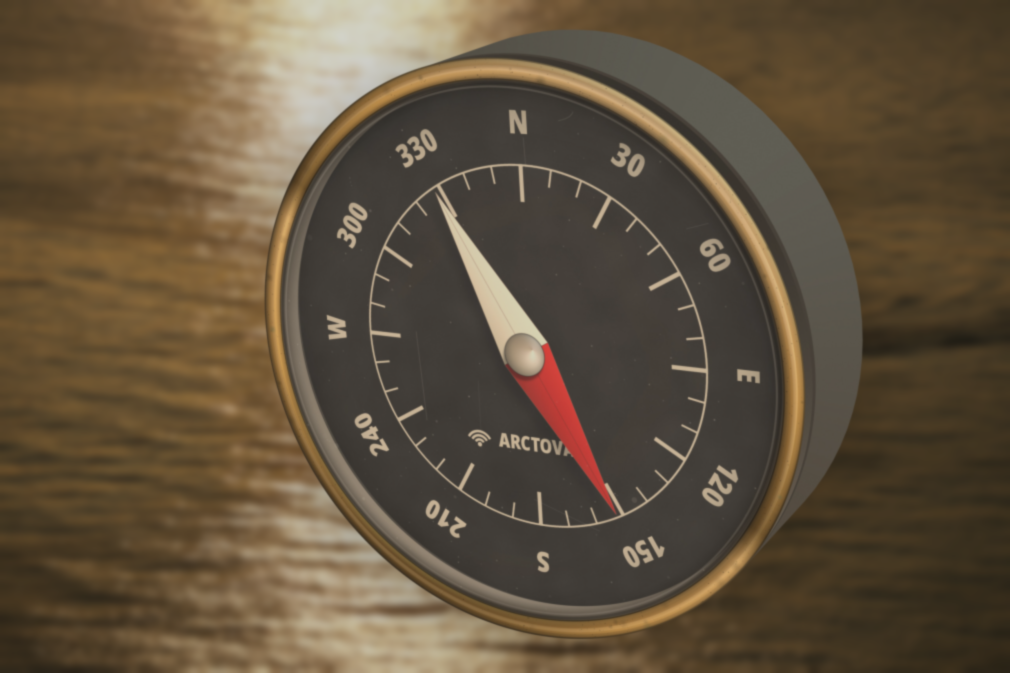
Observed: 150 °
